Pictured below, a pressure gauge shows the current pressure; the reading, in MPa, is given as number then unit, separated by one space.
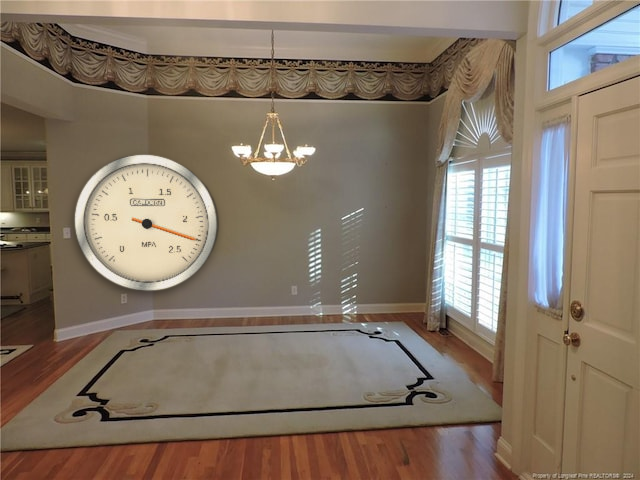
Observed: 2.25 MPa
